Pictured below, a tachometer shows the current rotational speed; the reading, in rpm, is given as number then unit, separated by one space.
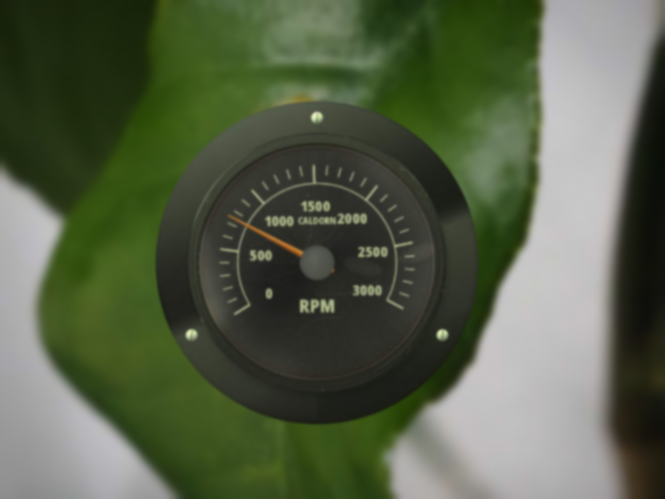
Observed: 750 rpm
